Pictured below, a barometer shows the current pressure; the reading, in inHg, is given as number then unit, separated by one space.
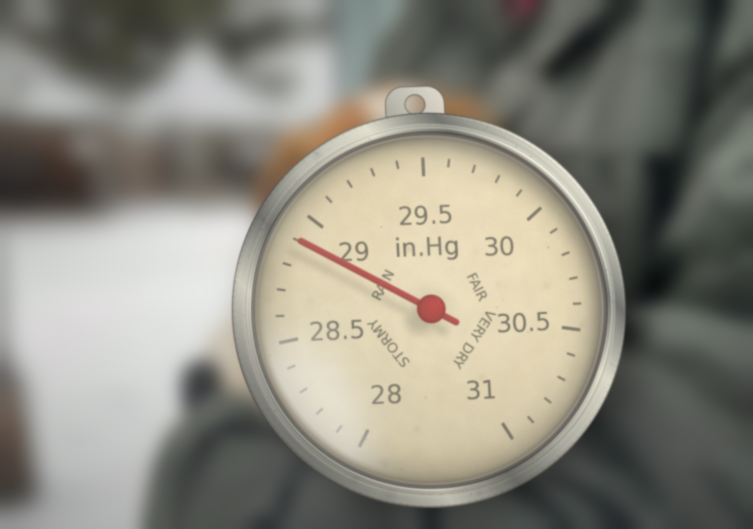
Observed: 28.9 inHg
